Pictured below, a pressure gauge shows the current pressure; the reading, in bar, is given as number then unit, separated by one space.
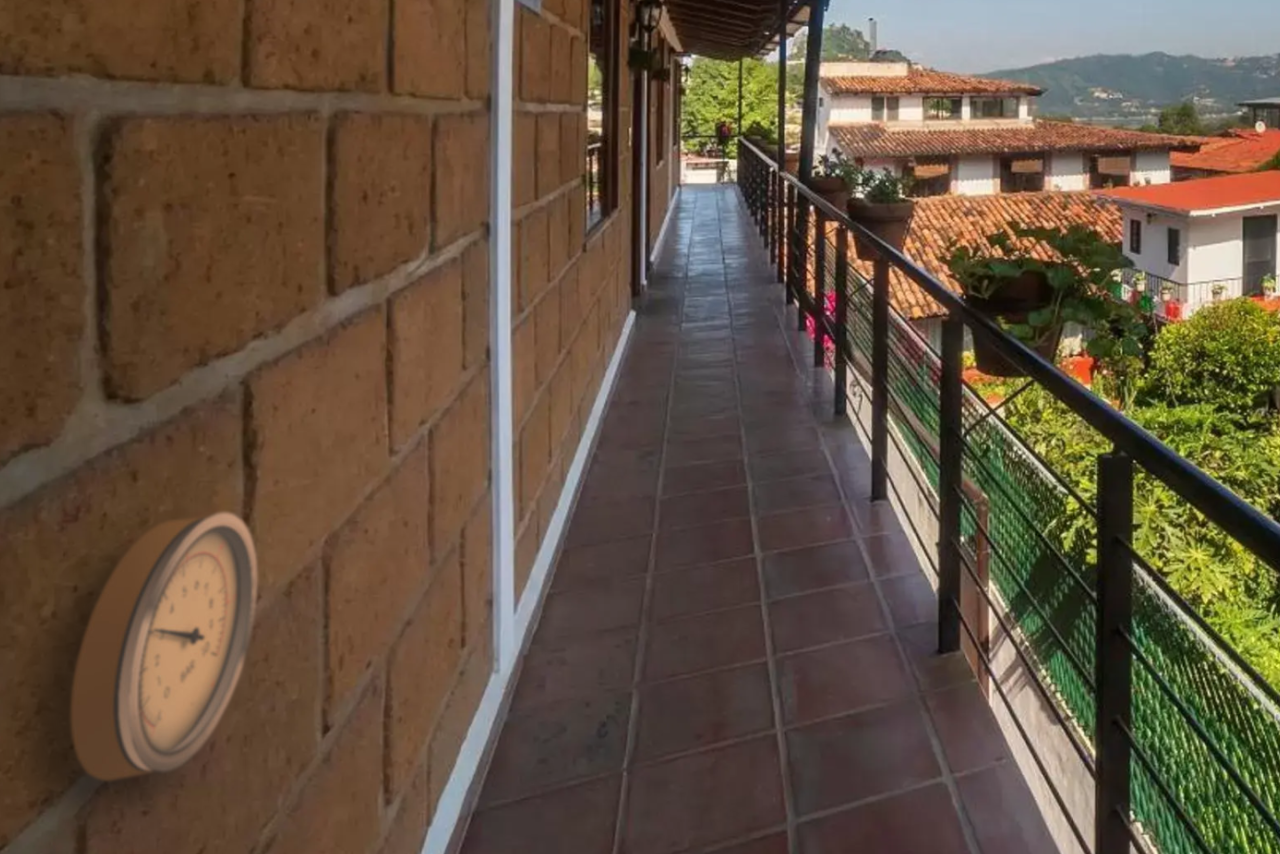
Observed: 3 bar
